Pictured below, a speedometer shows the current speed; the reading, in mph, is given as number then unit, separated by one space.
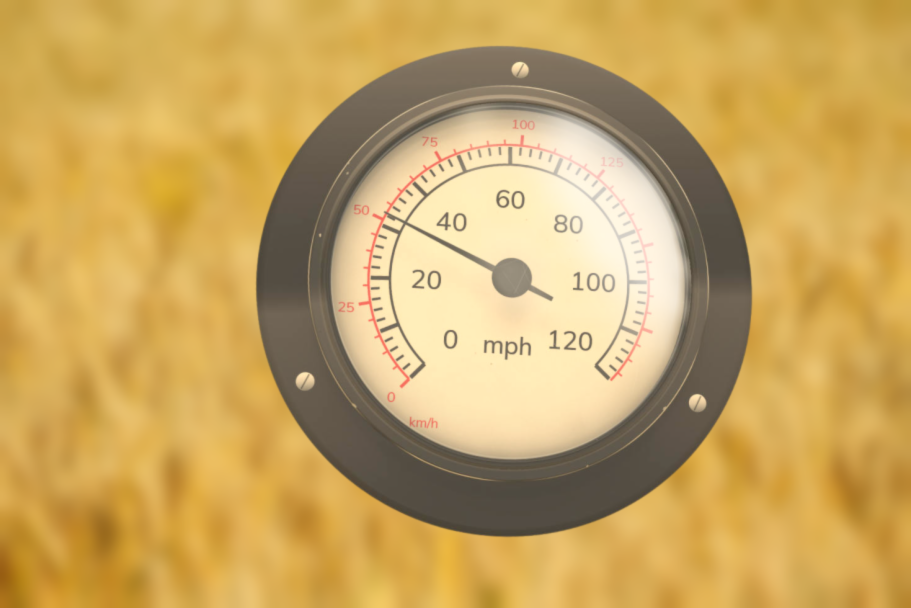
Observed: 32 mph
